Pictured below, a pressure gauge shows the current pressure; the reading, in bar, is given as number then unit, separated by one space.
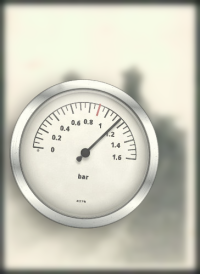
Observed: 1.15 bar
